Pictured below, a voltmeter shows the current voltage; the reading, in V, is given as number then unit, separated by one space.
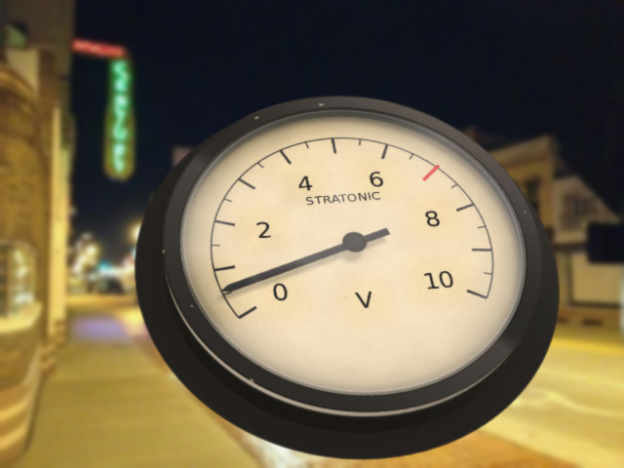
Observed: 0.5 V
